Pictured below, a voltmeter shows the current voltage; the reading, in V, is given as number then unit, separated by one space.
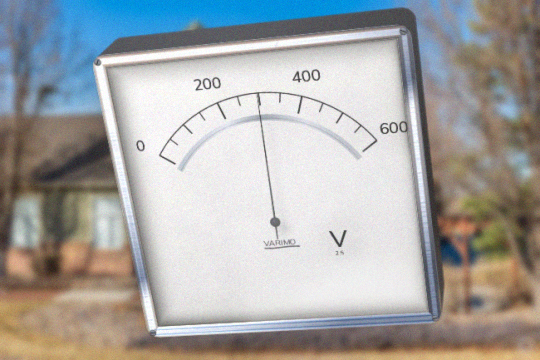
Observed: 300 V
